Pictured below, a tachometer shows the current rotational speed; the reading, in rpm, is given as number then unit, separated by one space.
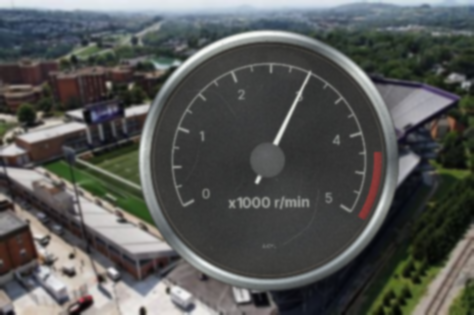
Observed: 3000 rpm
